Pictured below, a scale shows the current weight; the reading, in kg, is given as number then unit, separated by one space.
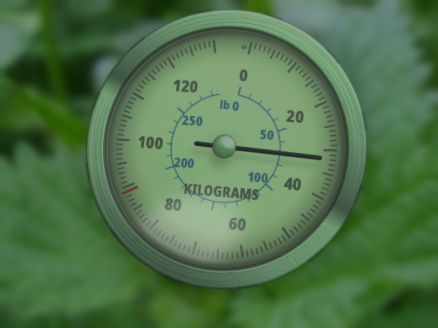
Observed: 32 kg
